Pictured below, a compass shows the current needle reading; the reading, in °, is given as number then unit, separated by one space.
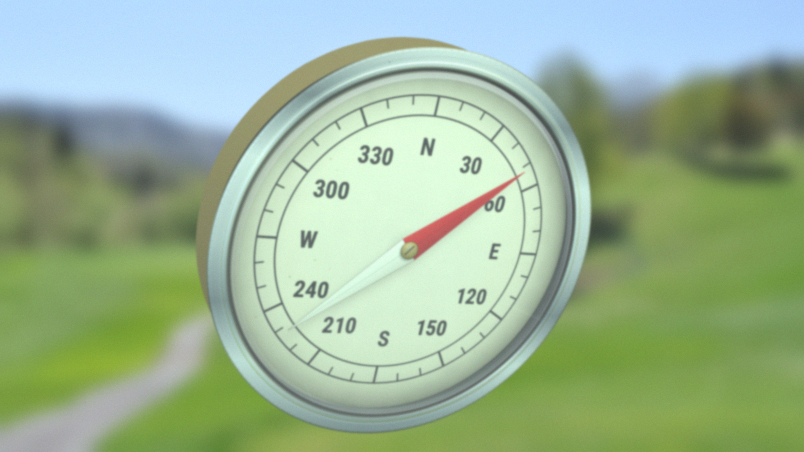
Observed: 50 °
